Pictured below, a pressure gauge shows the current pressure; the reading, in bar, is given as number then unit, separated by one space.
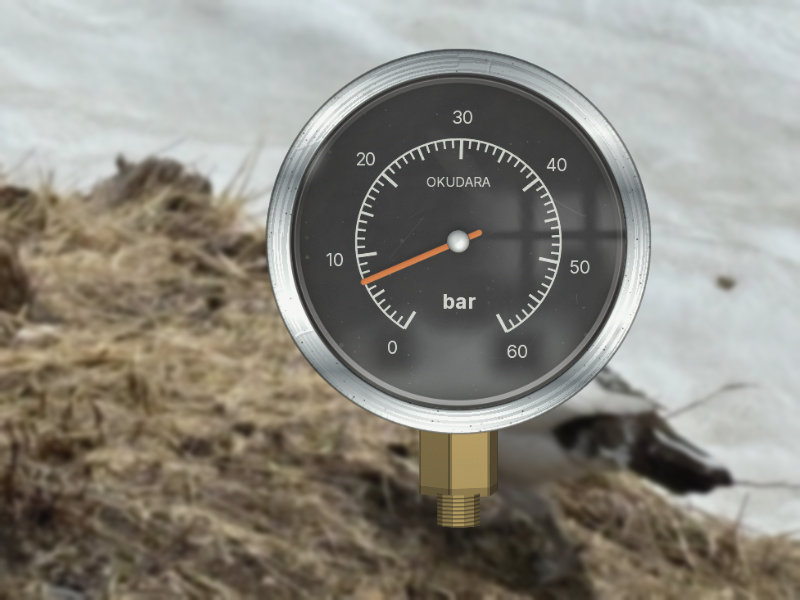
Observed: 7 bar
